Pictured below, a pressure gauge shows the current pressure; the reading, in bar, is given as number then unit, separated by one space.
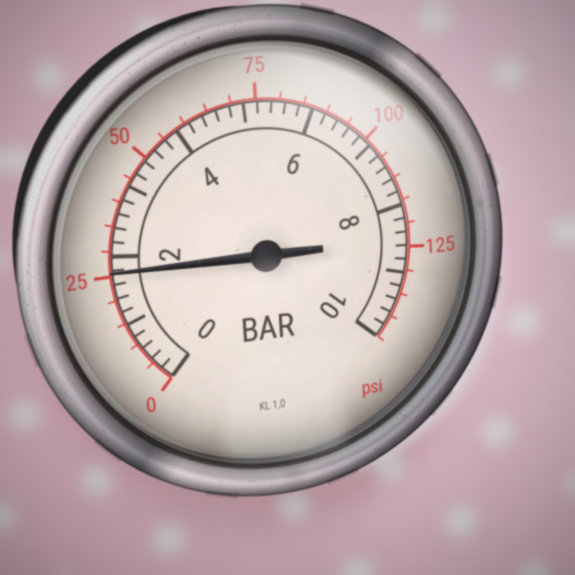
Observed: 1.8 bar
